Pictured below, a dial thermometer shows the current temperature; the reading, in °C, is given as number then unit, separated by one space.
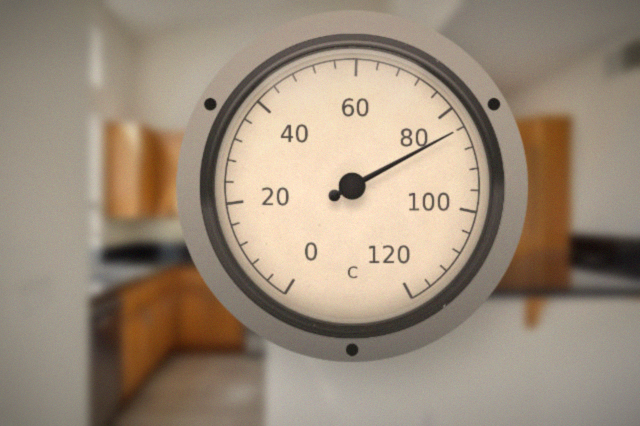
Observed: 84 °C
